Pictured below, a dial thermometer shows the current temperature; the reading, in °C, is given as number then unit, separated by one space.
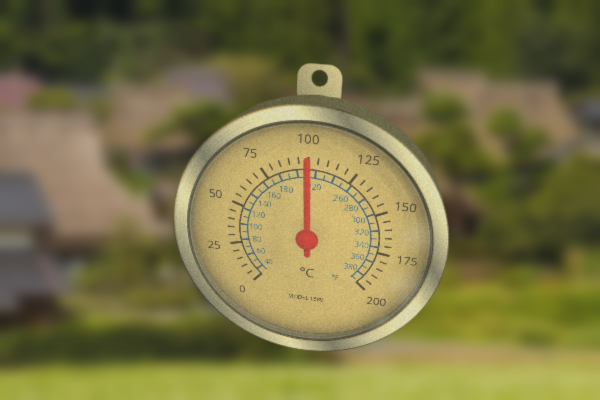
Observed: 100 °C
